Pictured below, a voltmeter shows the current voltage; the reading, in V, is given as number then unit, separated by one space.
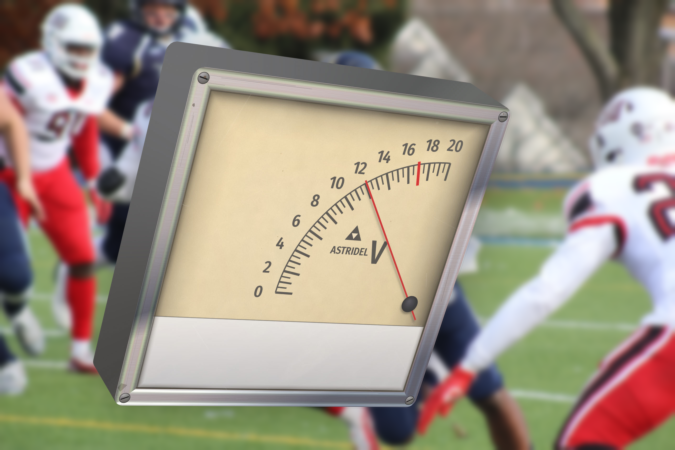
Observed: 12 V
